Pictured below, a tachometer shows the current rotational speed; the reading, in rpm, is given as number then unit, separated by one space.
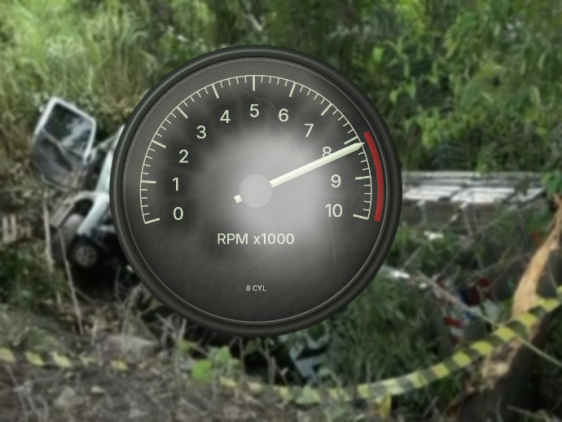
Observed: 8200 rpm
